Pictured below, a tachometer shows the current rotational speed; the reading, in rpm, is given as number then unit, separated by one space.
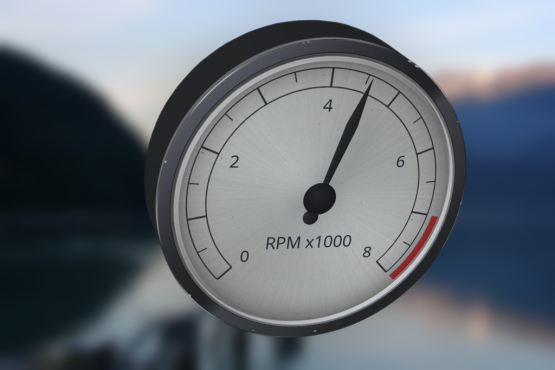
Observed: 4500 rpm
